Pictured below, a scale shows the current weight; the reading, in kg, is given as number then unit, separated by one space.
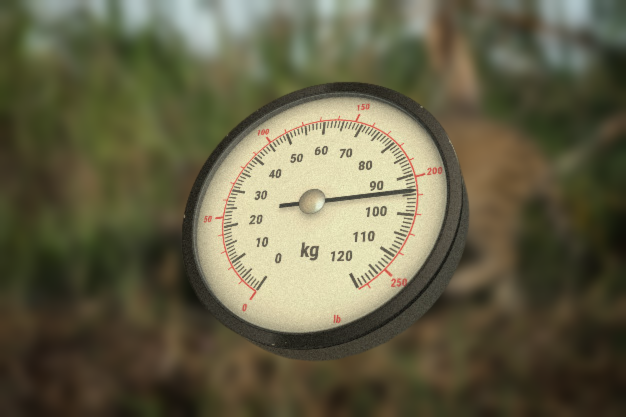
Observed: 95 kg
